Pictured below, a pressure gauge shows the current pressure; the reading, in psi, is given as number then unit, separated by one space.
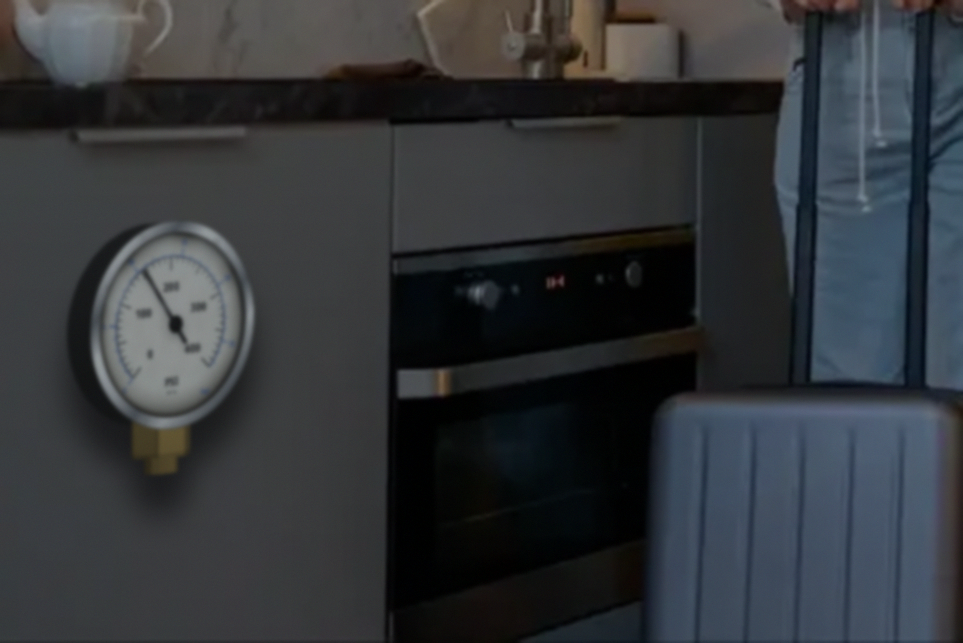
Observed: 150 psi
